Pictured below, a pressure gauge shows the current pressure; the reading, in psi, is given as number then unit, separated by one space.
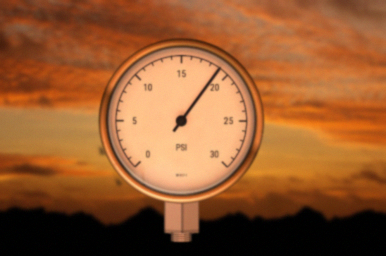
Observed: 19 psi
